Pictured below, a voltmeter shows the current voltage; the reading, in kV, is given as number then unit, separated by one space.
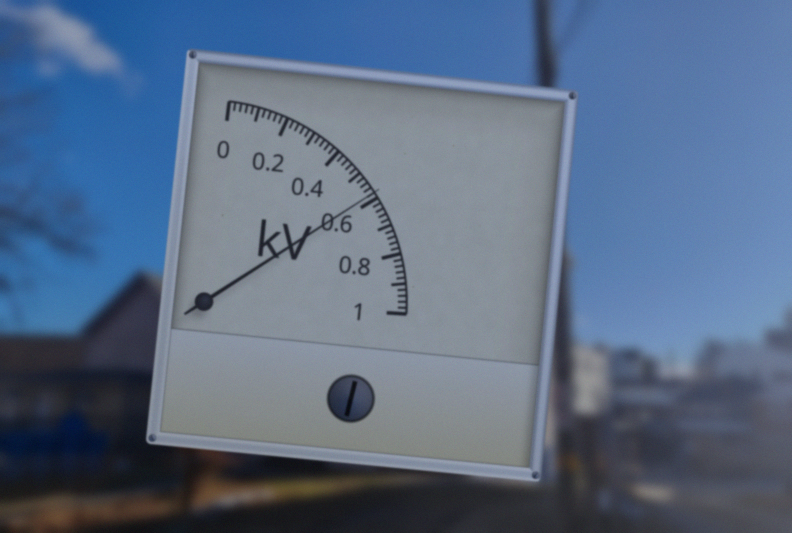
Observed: 0.58 kV
